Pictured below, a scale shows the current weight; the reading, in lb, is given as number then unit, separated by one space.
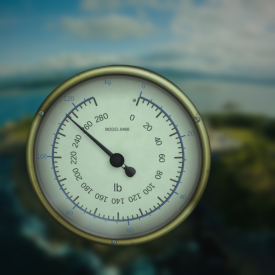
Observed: 256 lb
